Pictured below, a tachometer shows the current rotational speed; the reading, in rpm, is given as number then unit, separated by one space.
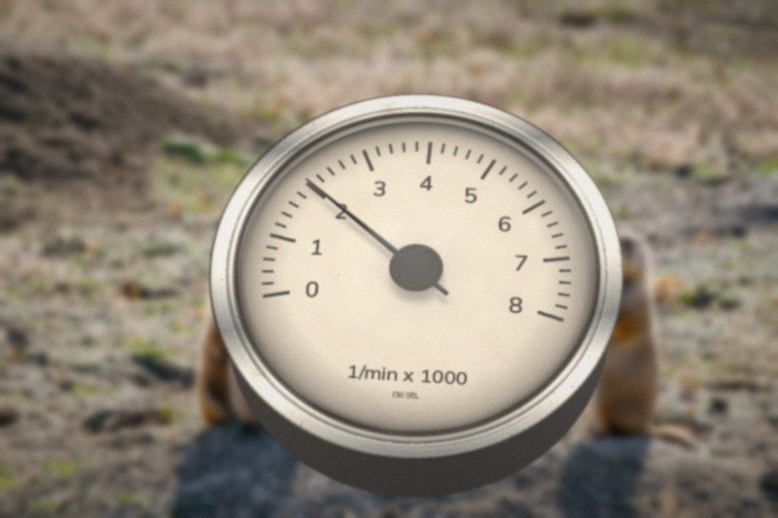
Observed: 2000 rpm
